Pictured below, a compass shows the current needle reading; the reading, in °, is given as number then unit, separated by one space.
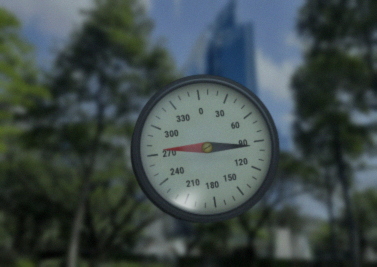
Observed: 275 °
